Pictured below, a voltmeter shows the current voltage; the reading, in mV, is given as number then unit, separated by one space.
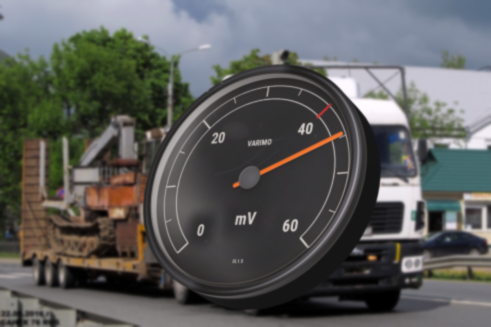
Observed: 45 mV
